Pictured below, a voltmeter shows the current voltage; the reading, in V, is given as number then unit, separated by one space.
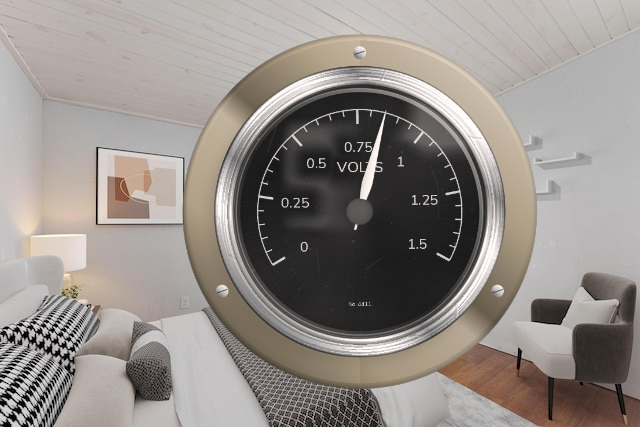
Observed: 0.85 V
